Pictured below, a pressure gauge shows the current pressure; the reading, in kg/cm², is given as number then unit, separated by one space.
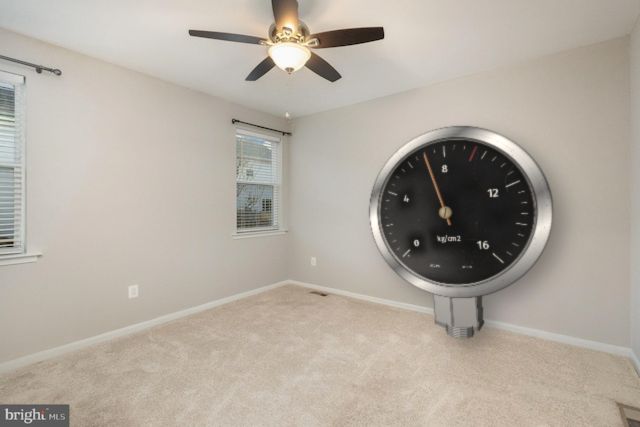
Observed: 7 kg/cm²
